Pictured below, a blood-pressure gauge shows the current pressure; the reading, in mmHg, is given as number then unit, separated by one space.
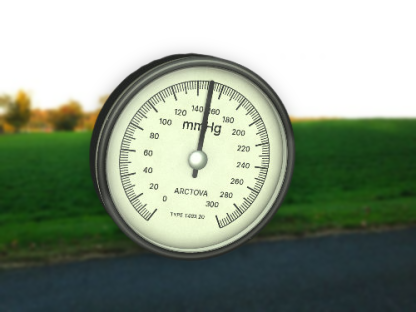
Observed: 150 mmHg
